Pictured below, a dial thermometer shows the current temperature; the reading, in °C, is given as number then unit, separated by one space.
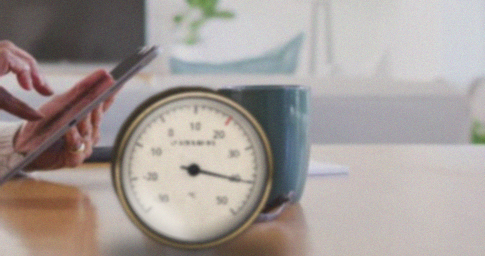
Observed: 40 °C
